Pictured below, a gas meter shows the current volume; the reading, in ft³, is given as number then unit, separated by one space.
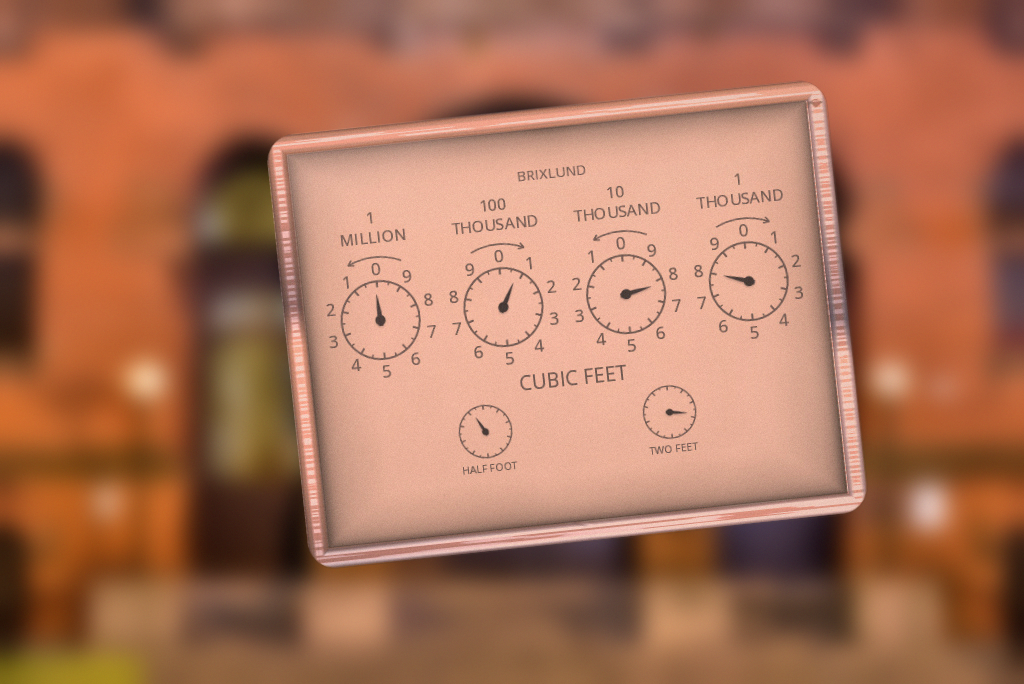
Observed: 7800 ft³
